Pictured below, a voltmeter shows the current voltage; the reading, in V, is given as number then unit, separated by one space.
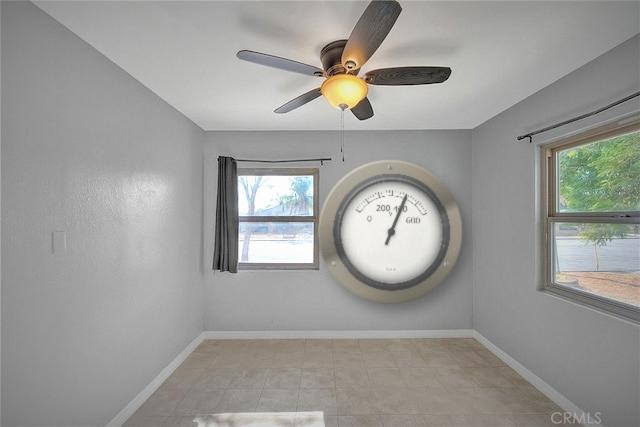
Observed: 400 V
